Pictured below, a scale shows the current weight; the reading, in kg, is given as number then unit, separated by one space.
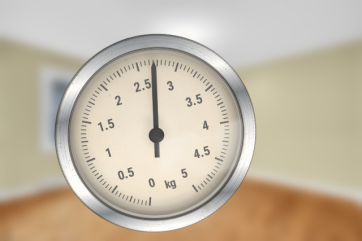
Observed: 2.7 kg
